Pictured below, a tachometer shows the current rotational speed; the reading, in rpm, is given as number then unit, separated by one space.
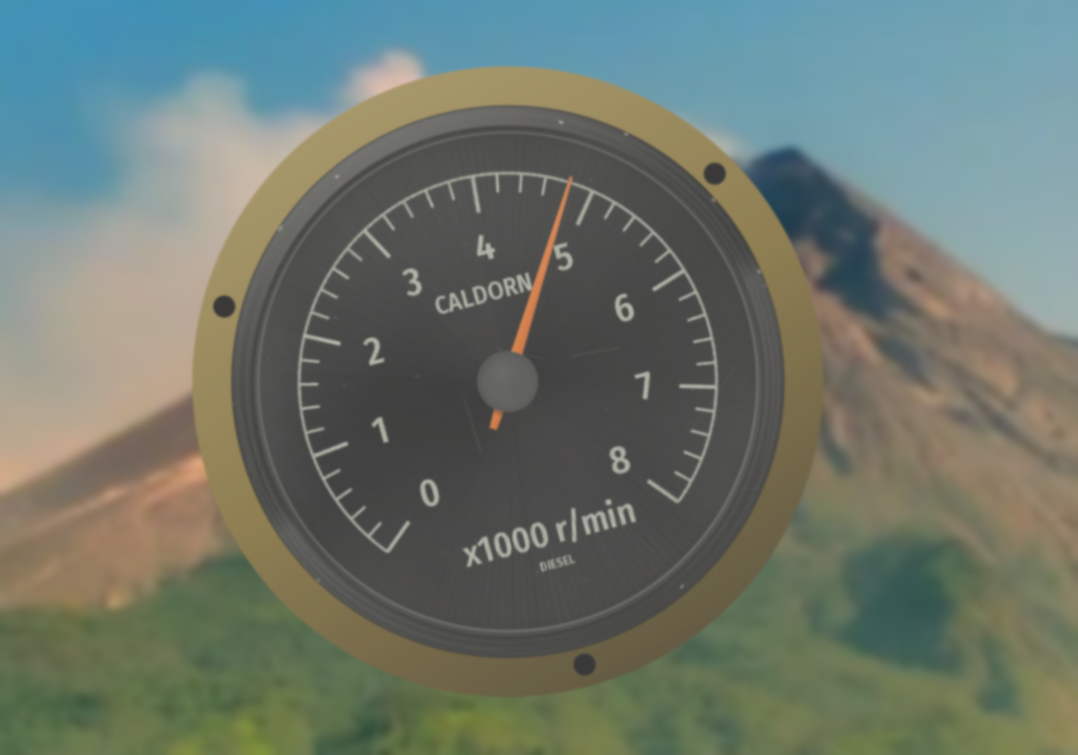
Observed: 4800 rpm
